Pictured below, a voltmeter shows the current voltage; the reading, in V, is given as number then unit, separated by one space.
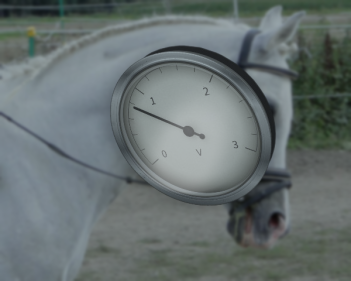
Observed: 0.8 V
